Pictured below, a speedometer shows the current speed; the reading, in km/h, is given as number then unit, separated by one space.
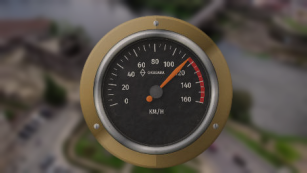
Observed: 115 km/h
